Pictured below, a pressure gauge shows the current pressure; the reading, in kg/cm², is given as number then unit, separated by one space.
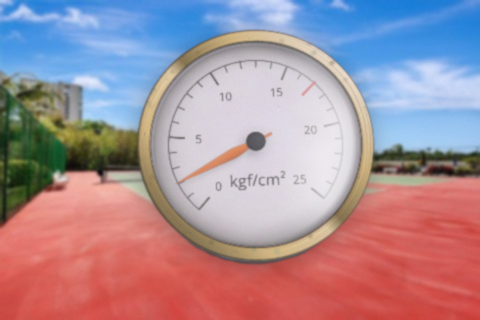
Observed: 2 kg/cm²
